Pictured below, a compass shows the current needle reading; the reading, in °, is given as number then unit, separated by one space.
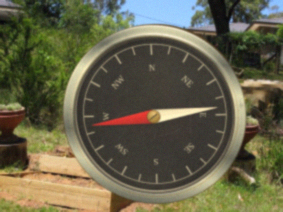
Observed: 262.5 °
